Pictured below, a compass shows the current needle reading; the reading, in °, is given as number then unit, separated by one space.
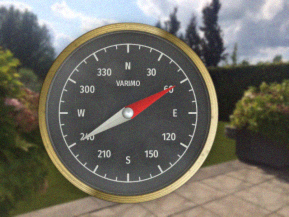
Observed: 60 °
